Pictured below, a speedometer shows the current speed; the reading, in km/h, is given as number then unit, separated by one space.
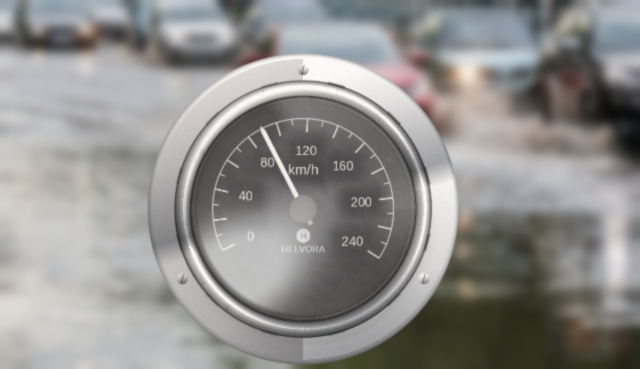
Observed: 90 km/h
